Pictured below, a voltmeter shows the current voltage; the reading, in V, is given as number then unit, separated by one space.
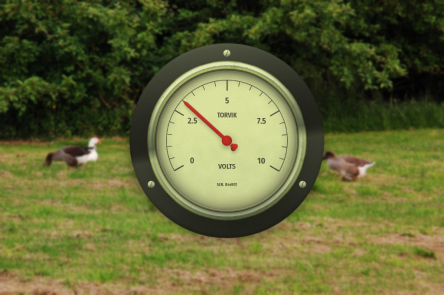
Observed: 3 V
